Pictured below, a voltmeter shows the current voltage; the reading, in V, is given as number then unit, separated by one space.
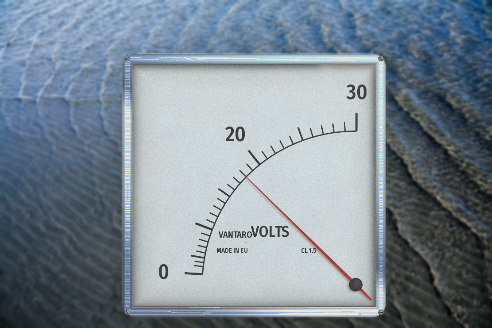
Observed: 18 V
